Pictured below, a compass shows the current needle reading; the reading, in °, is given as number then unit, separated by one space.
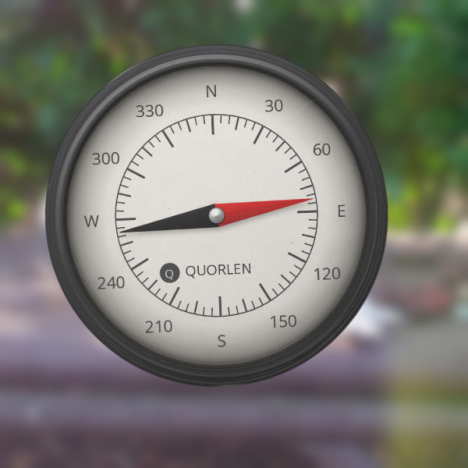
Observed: 82.5 °
